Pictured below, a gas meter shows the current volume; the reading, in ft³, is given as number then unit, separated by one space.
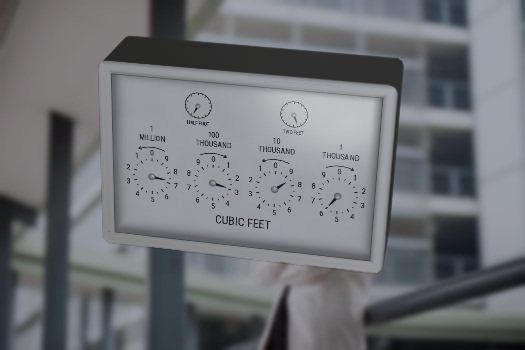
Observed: 728600 ft³
